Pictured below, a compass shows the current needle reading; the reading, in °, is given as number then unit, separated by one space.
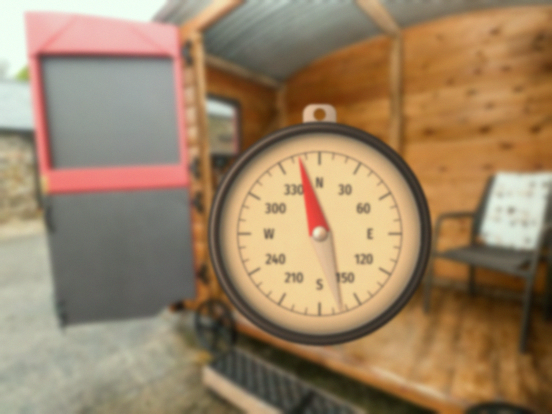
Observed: 345 °
